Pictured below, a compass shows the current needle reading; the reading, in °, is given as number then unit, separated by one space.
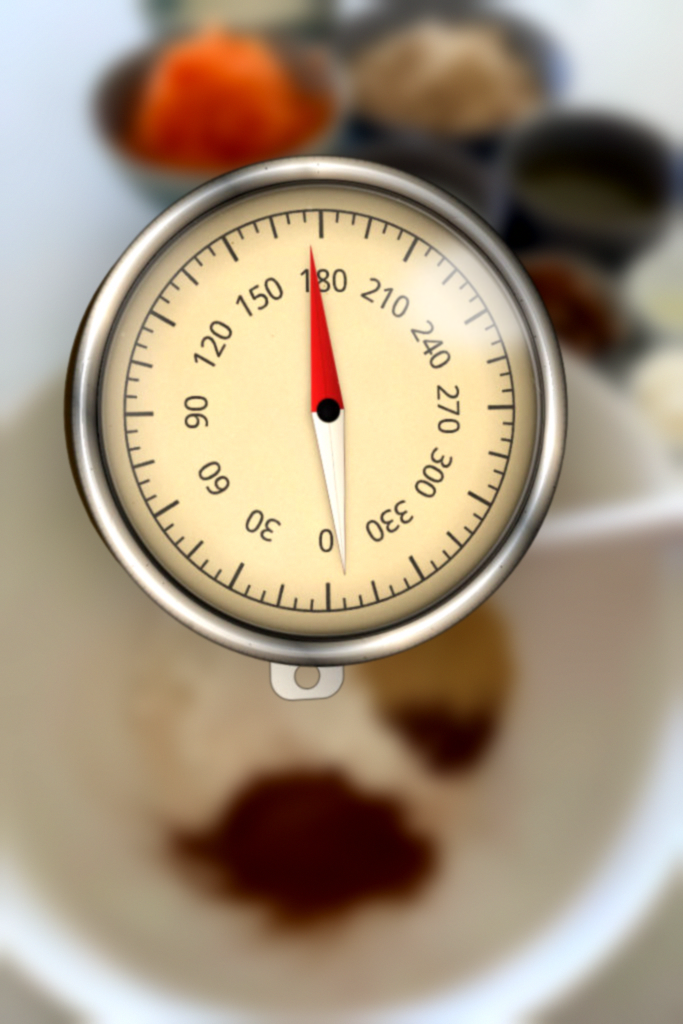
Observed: 175 °
